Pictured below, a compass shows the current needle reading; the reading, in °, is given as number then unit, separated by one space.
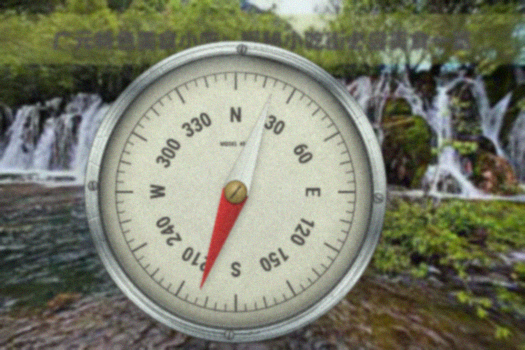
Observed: 200 °
